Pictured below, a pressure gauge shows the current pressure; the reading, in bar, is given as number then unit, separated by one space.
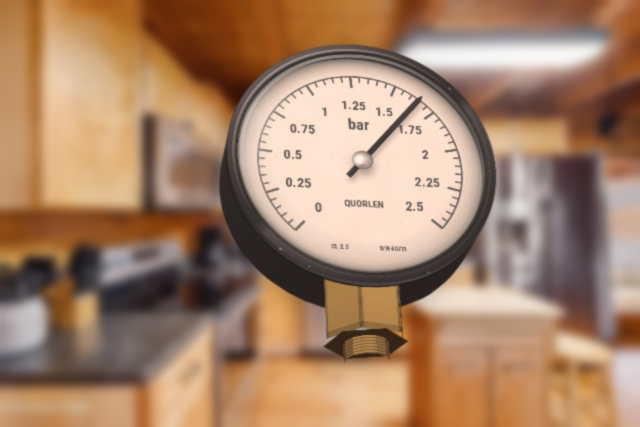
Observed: 1.65 bar
